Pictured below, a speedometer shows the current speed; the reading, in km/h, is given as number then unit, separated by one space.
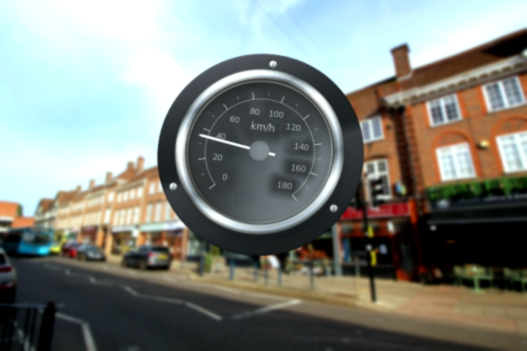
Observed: 35 km/h
